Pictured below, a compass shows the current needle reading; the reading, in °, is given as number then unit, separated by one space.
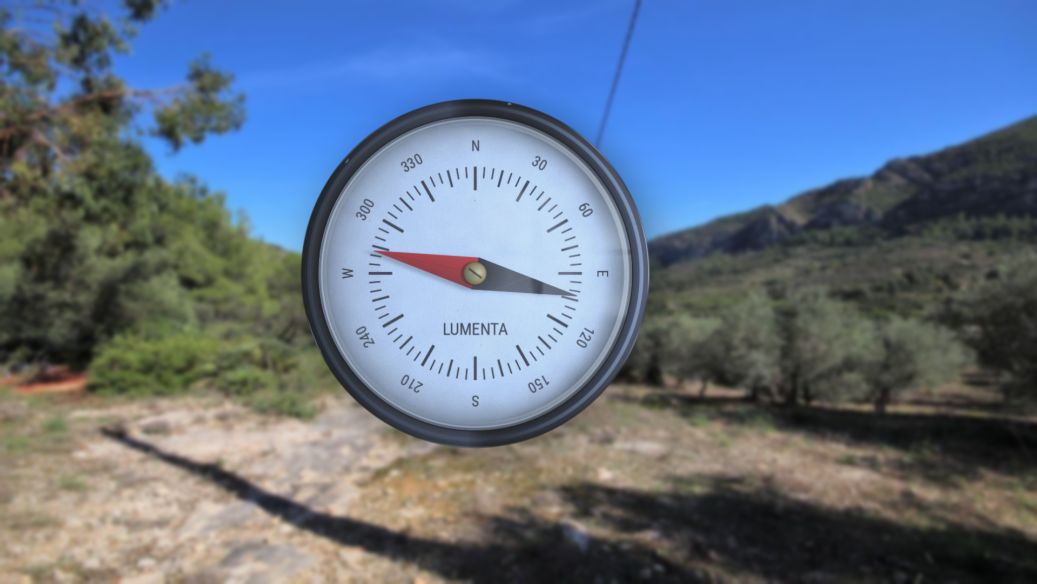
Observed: 282.5 °
